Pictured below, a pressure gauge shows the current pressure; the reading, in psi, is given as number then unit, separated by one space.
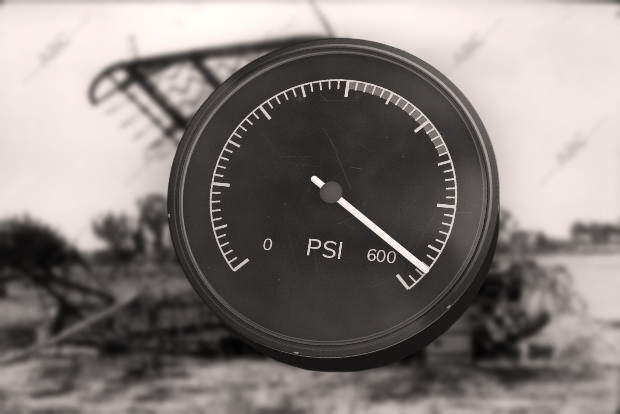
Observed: 575 psi
